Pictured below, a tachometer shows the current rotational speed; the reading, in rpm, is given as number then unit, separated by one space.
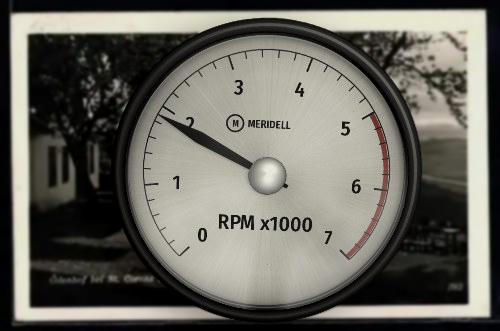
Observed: 1900 rpm
